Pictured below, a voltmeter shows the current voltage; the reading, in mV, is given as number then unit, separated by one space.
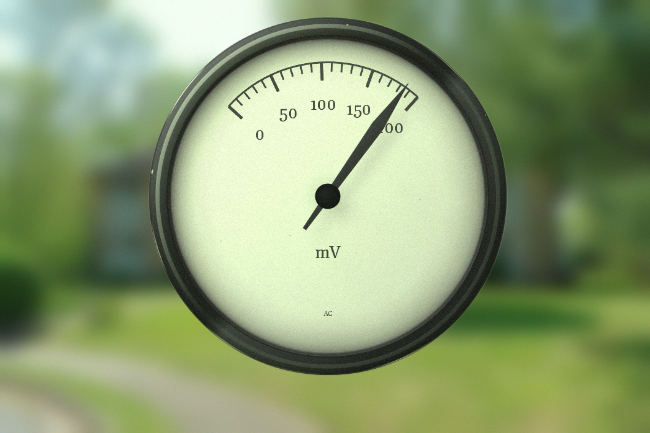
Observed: 185 mV
